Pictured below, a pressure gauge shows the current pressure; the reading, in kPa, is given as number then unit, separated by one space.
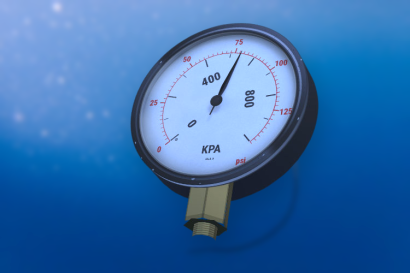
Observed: 550 kPa
